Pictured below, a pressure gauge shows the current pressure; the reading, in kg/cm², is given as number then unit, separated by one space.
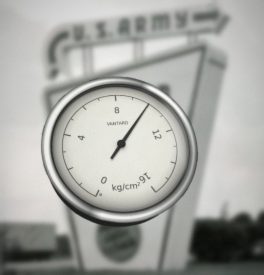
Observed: 10 kg/cm²
